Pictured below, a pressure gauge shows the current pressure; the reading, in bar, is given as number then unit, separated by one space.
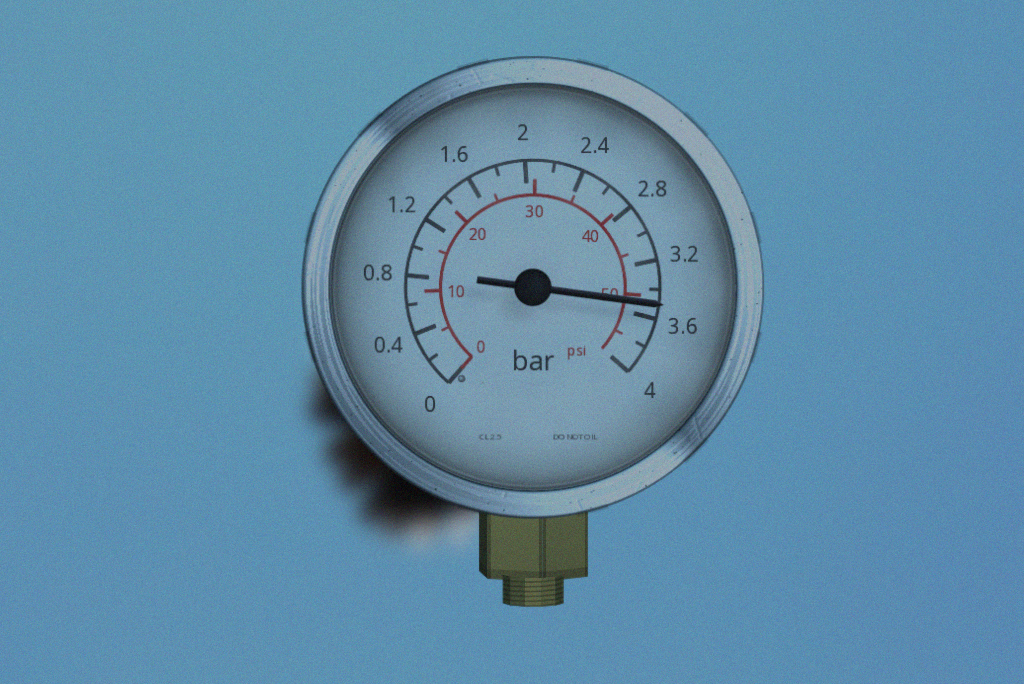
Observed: 3.5 bar
